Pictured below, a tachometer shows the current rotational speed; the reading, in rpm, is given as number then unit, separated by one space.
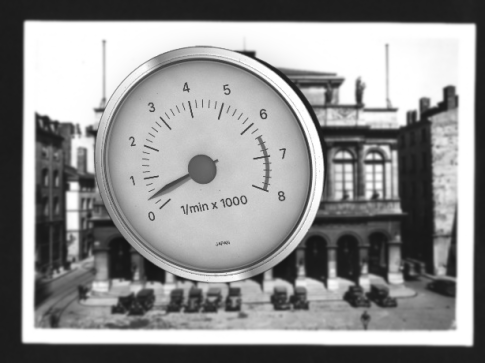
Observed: 400 rpm
